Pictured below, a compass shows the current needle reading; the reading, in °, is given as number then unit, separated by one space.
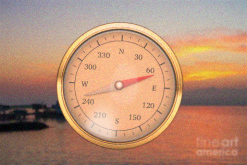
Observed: 70 °
